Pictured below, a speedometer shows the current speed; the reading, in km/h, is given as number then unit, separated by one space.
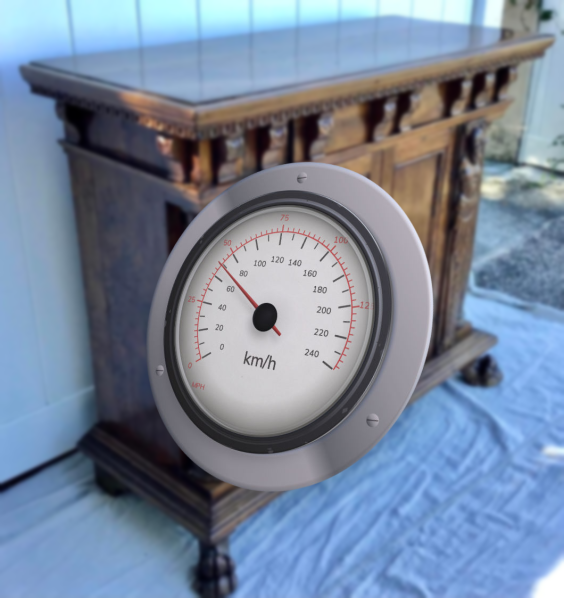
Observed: 70 km/h
